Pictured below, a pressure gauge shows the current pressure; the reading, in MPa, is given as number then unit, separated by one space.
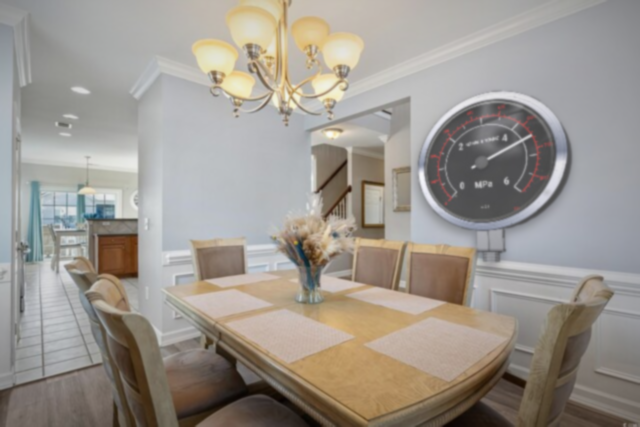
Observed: 4.5 MPa
